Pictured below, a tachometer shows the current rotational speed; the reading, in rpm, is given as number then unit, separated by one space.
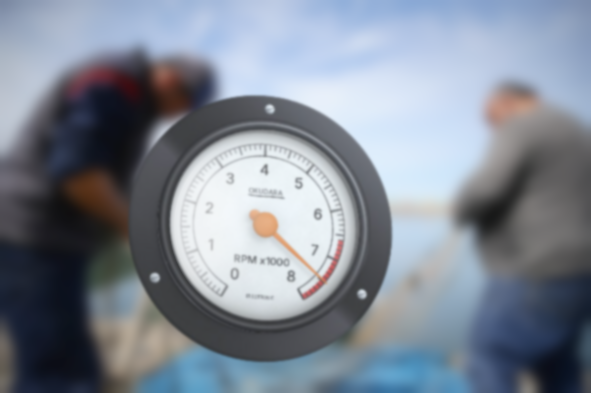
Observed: 7500 rpm
